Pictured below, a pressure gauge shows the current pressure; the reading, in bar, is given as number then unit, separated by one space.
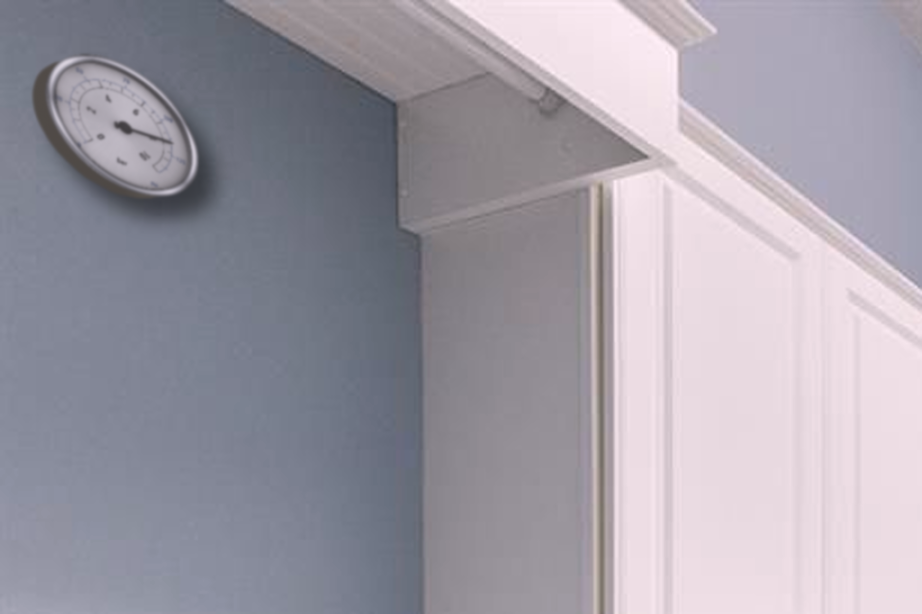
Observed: 8 bar
